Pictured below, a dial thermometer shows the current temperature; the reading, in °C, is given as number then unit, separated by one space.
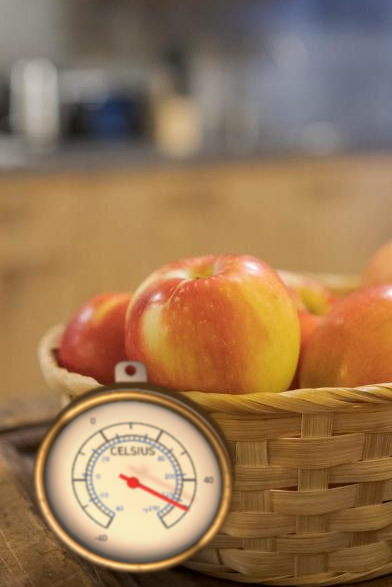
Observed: 50 °C
